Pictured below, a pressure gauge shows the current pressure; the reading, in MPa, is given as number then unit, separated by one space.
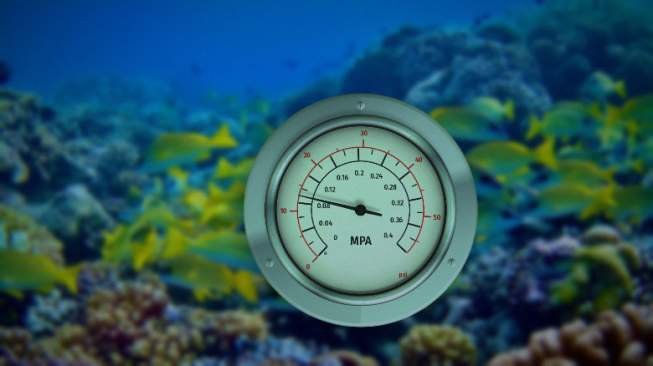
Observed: 0.09 MPa
